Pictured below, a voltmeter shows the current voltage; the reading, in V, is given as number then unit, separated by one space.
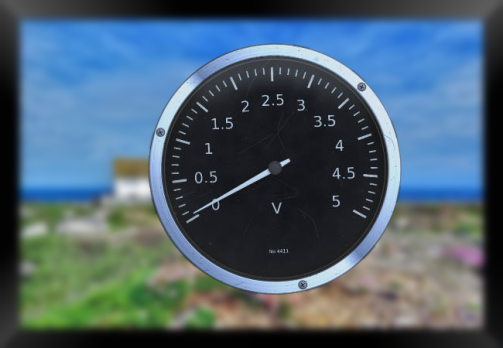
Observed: 0.05 V
